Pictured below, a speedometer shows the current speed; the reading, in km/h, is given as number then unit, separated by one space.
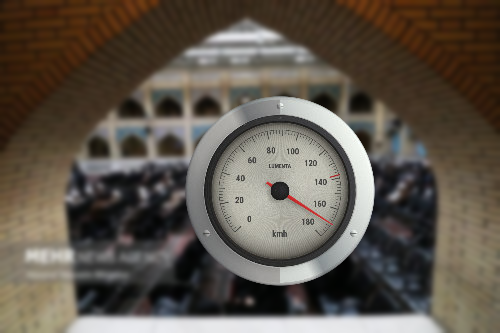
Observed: 170 km/h
